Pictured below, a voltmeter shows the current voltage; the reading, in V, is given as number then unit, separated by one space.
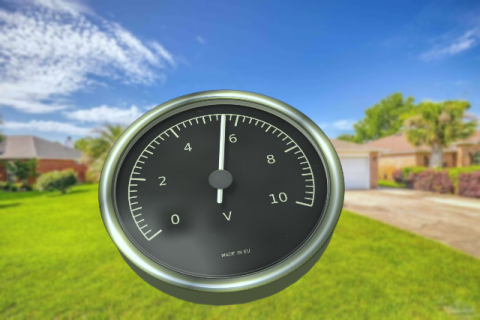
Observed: 5.6 V
